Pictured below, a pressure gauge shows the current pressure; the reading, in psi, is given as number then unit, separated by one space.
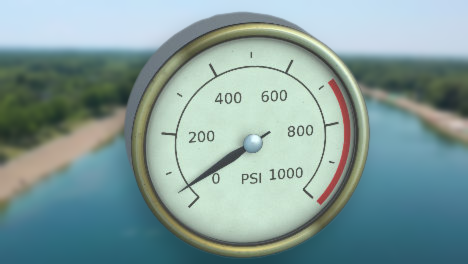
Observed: 50 psi
